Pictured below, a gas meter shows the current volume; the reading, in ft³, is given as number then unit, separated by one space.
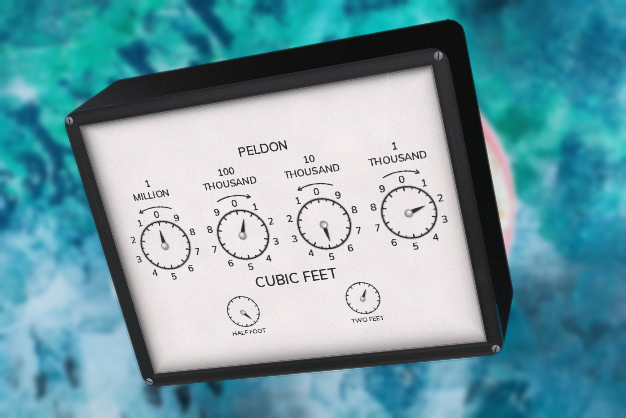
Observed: 5200 ft³
